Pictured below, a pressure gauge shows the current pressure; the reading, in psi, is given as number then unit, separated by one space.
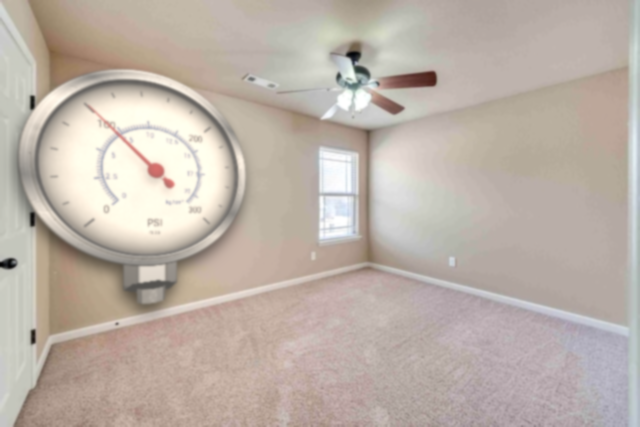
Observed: 100 psi
